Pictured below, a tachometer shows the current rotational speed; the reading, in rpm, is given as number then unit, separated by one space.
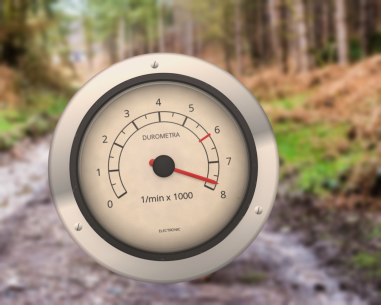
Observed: 7750 rpm
